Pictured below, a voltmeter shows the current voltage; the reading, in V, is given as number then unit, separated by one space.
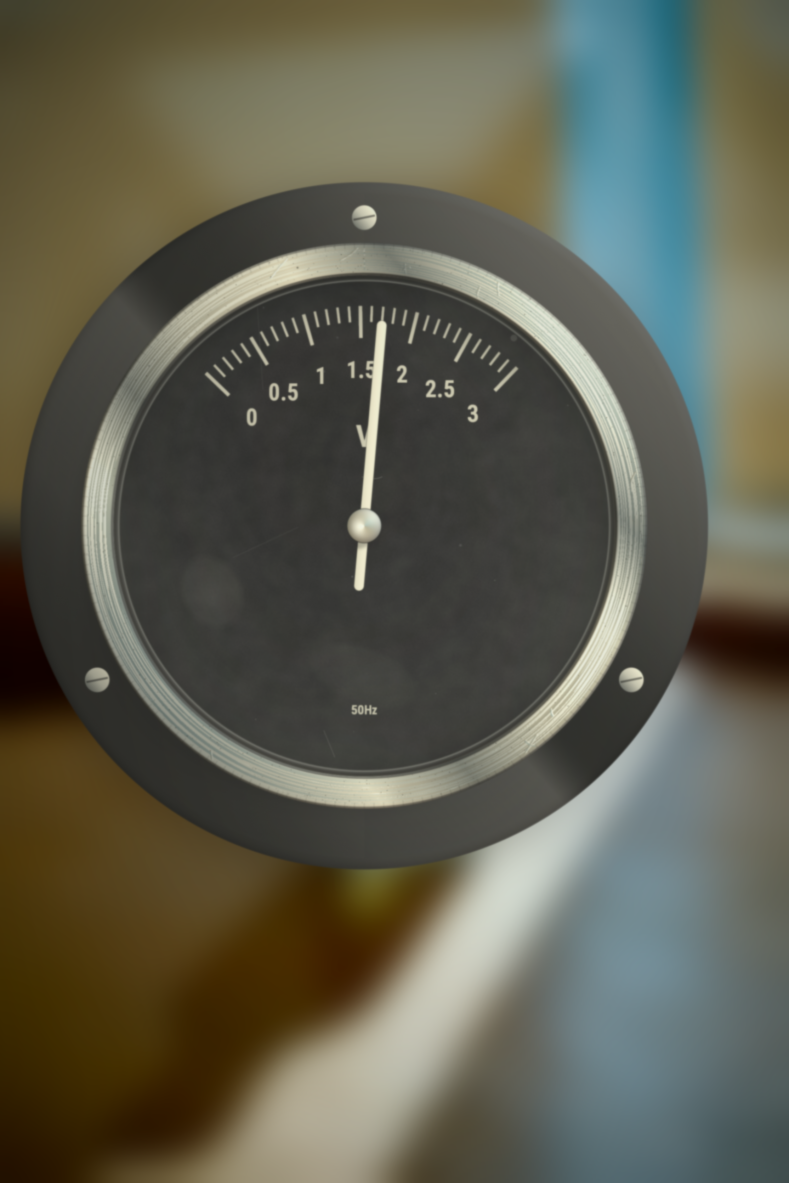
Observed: 1.7 V
